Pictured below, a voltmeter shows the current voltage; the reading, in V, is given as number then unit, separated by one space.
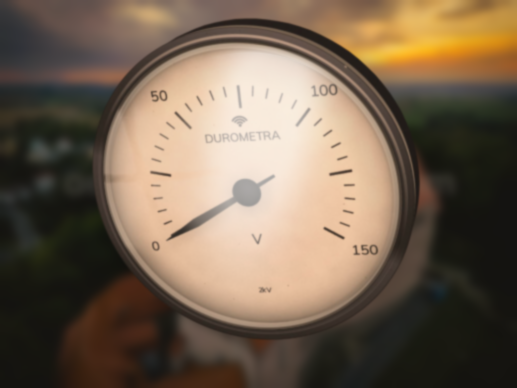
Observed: 0 V
